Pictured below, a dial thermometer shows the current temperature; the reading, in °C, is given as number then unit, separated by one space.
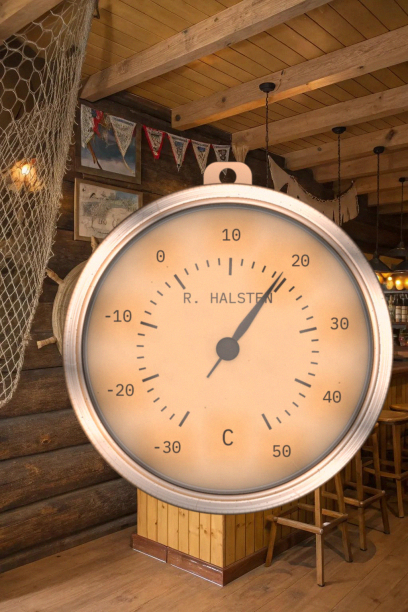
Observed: 19 °C
